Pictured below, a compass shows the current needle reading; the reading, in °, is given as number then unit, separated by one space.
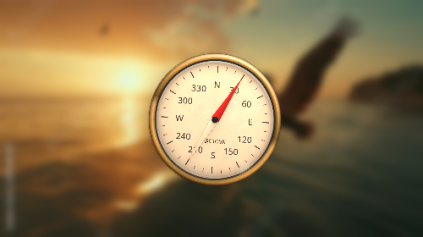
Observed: 30 °
